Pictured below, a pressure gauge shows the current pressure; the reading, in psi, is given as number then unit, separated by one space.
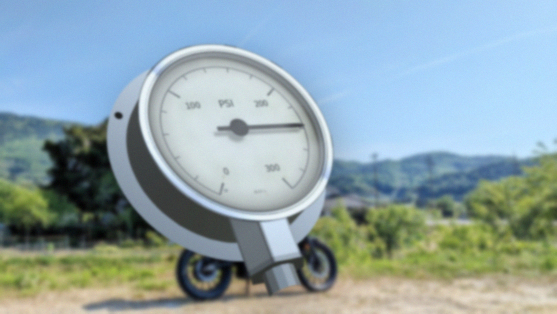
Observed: 240 psi
